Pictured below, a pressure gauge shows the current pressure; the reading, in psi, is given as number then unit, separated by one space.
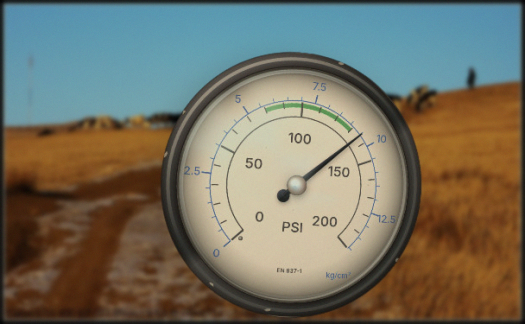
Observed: 135 psi
